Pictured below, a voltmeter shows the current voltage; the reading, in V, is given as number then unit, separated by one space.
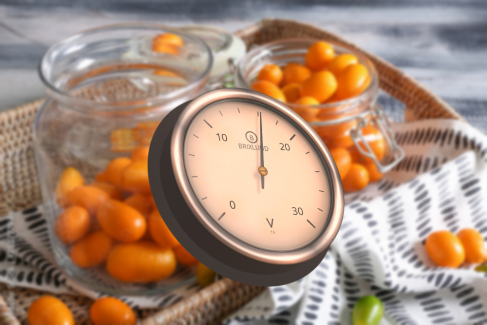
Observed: 16 V
